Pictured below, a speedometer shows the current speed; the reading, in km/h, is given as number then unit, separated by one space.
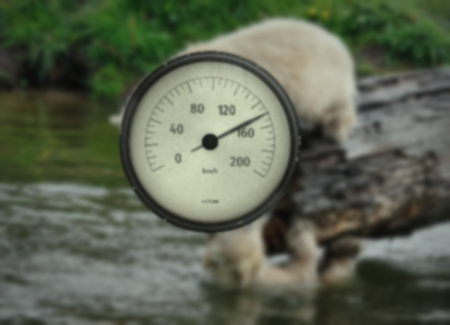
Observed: 150 km/h
